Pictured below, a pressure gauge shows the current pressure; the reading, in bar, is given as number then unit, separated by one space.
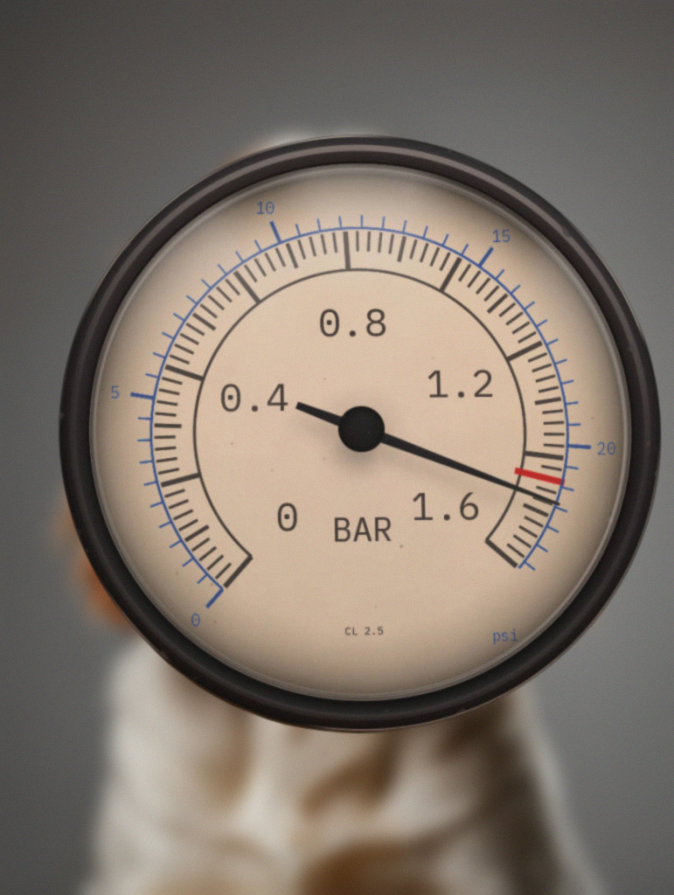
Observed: 1.48 bar
